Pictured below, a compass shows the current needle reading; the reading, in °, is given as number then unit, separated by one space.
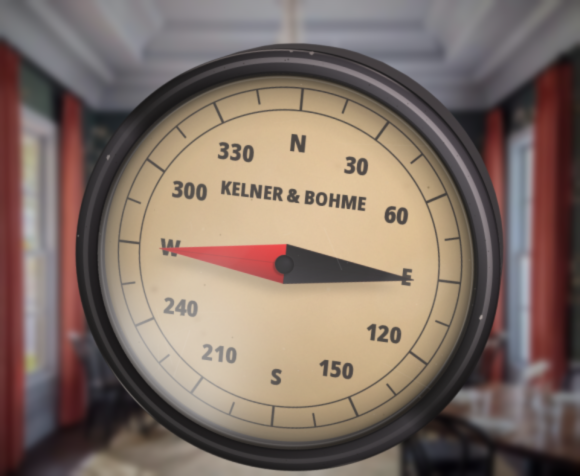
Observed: 270 °
